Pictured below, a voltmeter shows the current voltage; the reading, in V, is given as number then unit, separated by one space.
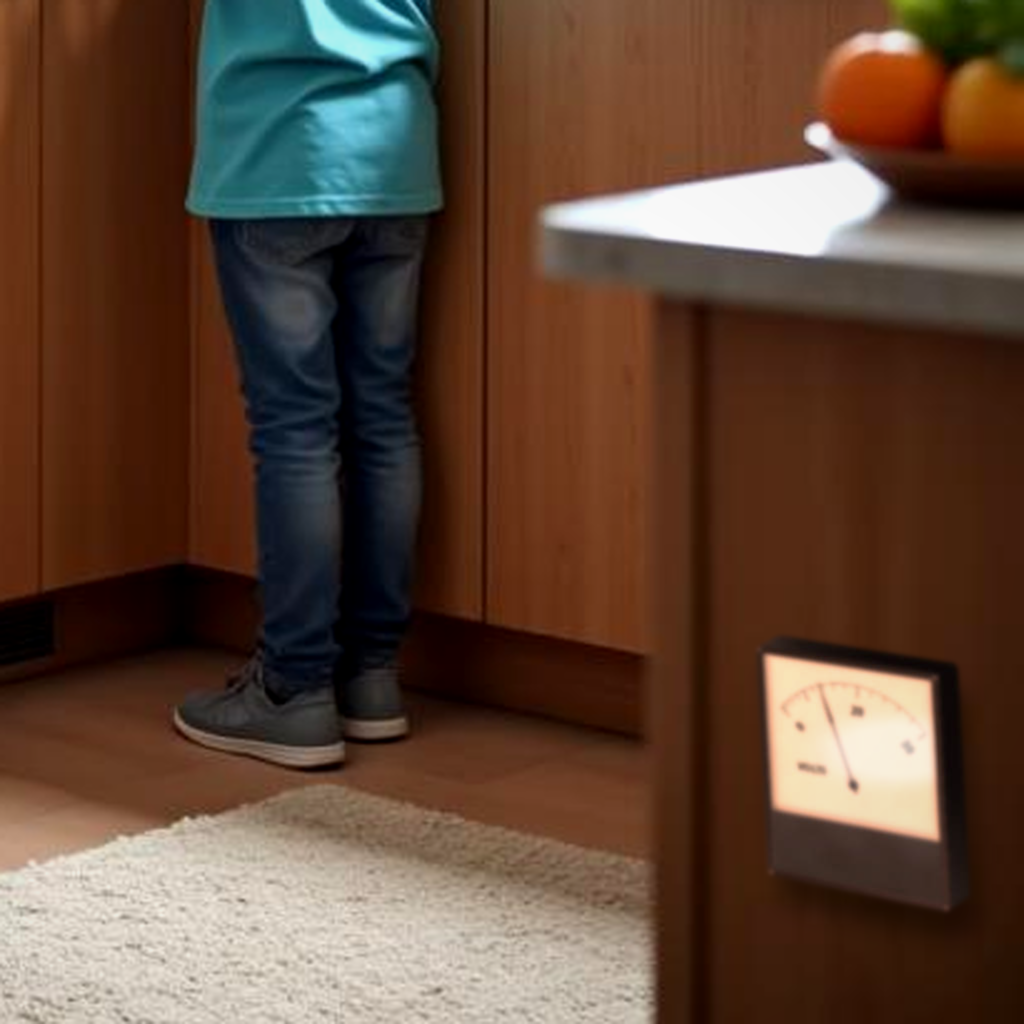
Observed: 14 V
